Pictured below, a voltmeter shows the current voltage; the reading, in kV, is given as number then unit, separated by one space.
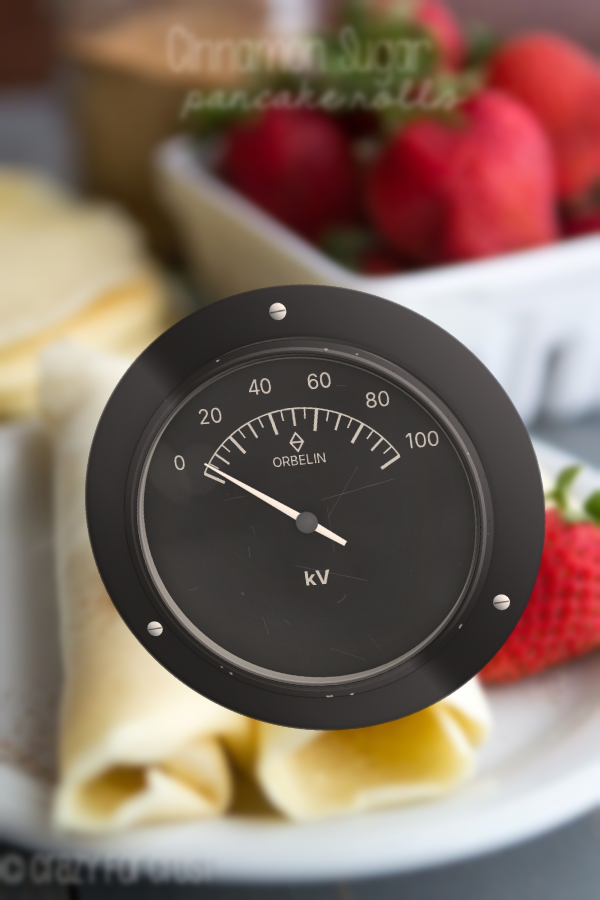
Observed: 5 kV
